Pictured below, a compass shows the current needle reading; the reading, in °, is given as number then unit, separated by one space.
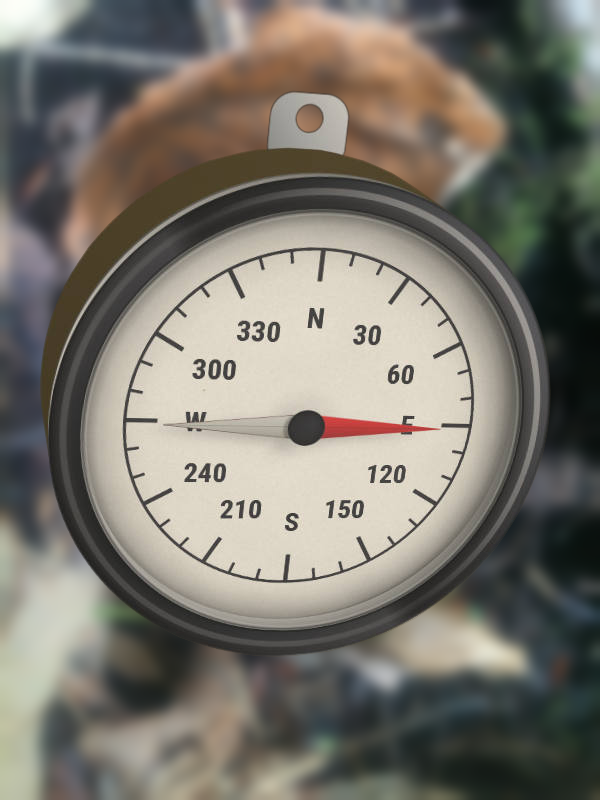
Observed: 90 °
